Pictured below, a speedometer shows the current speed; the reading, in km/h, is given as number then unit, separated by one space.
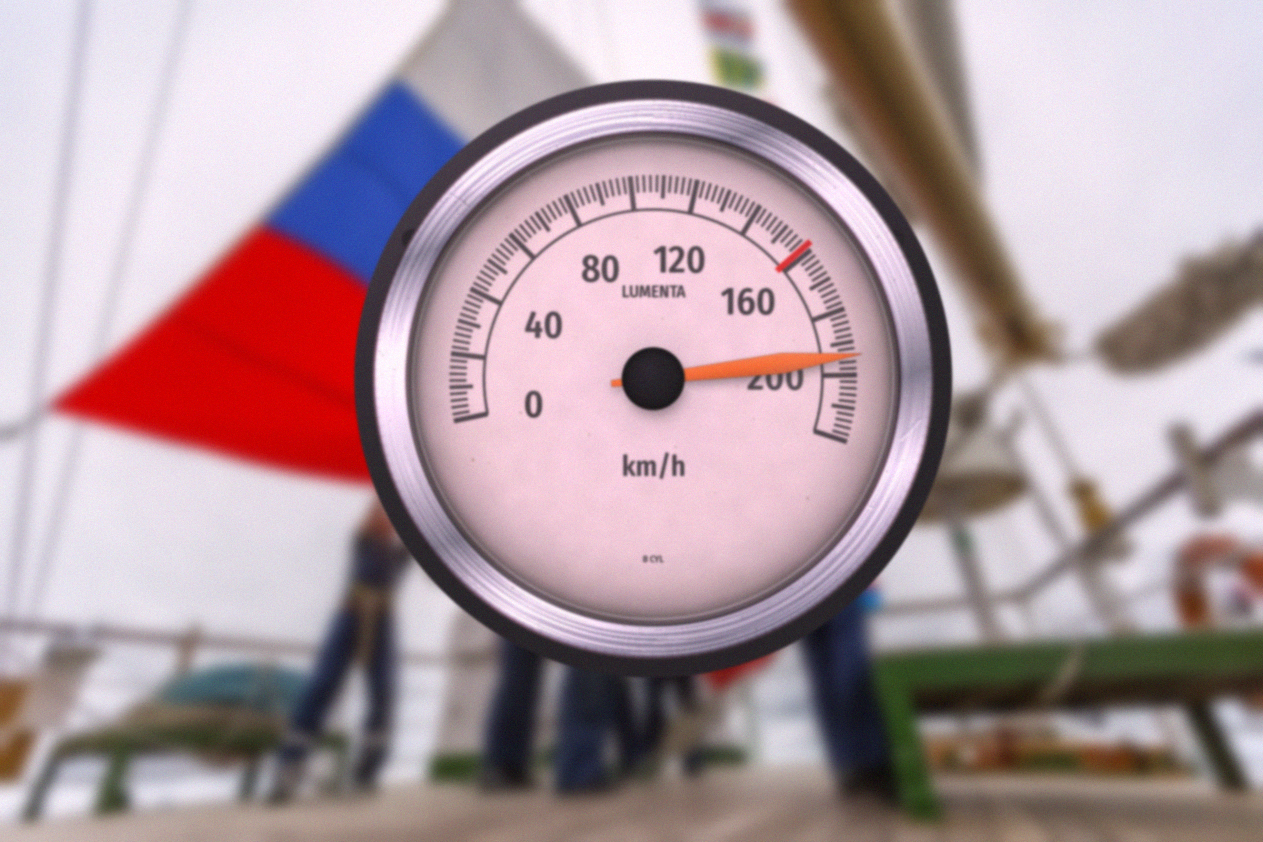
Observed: 194 km/h
